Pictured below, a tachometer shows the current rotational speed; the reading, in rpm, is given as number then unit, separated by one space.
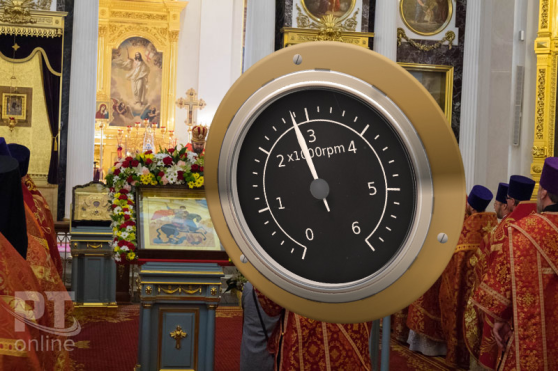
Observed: 2800 rpm
